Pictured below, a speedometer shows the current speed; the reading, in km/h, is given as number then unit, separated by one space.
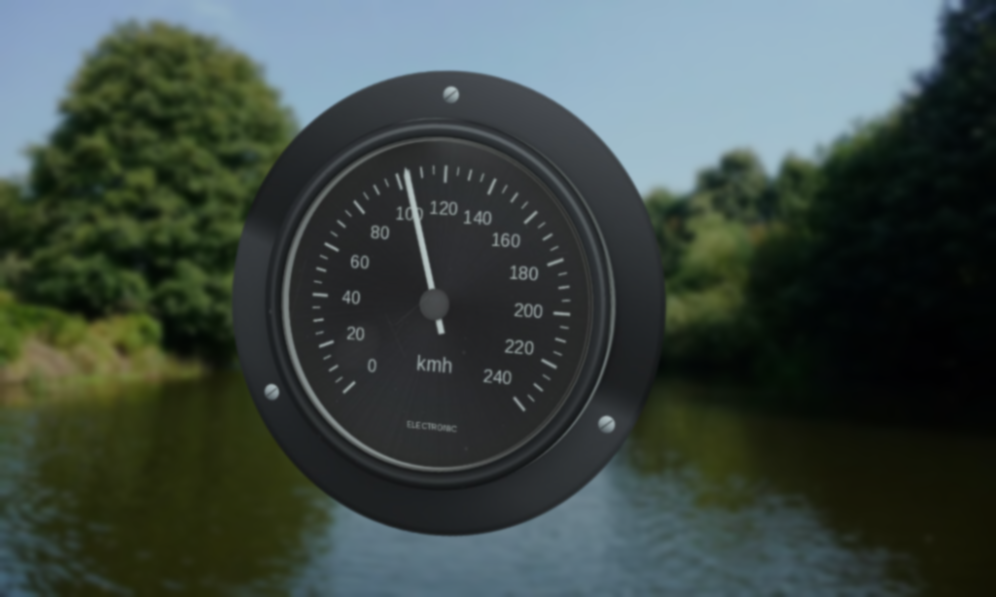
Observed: 105 km/h
